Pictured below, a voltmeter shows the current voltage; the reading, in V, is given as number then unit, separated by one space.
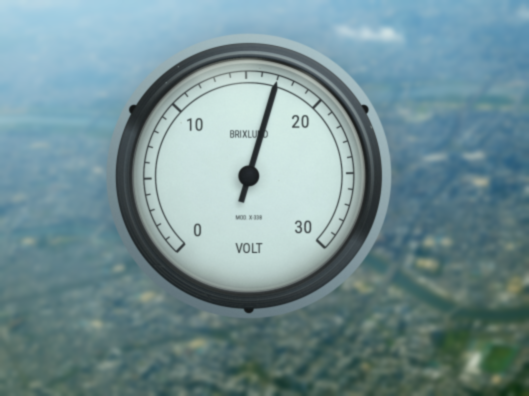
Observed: 17 V
